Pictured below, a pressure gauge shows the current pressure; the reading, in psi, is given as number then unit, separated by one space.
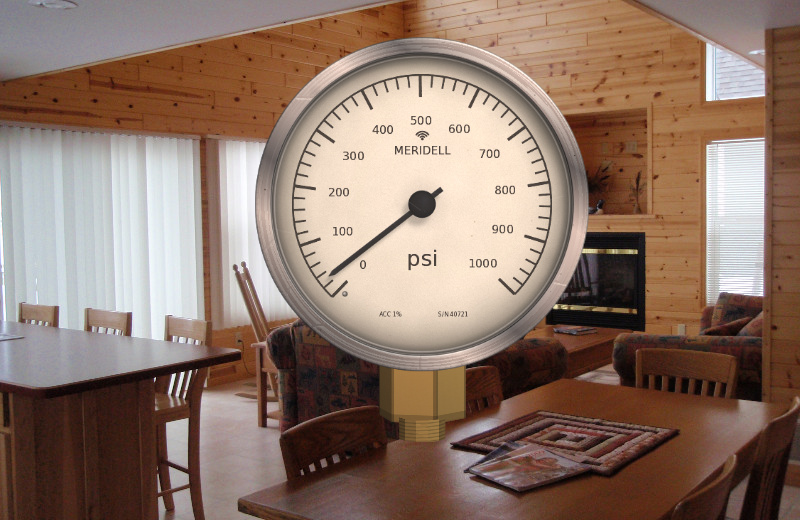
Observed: 30 psi
